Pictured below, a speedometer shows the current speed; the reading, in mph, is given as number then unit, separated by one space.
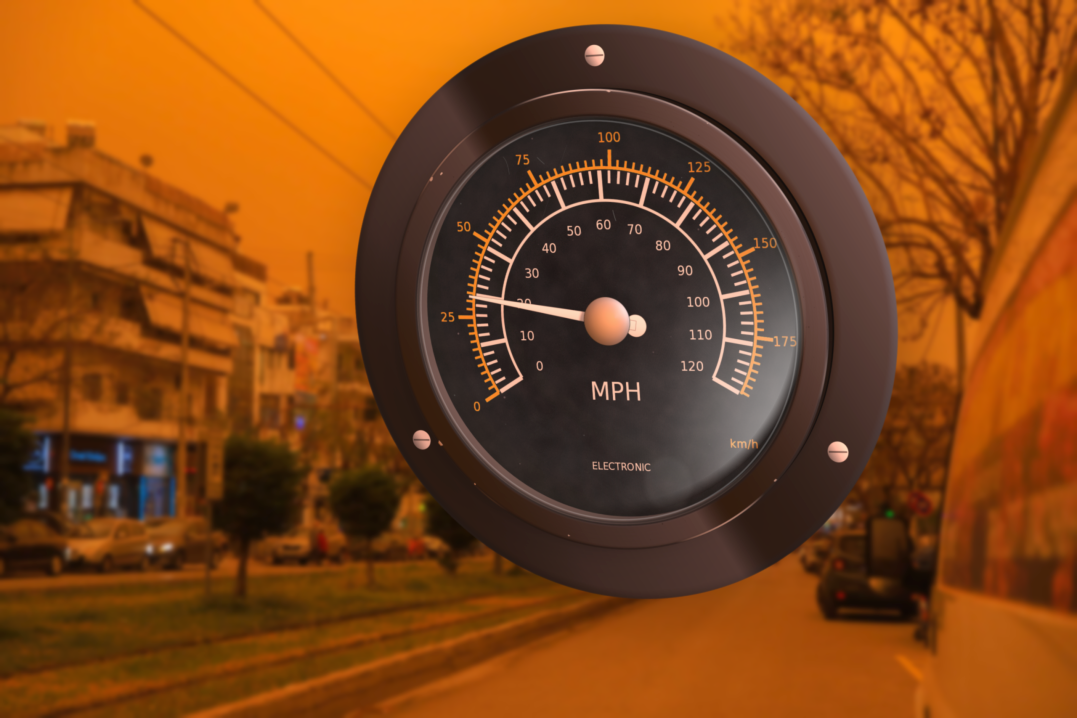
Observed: 20 mph
